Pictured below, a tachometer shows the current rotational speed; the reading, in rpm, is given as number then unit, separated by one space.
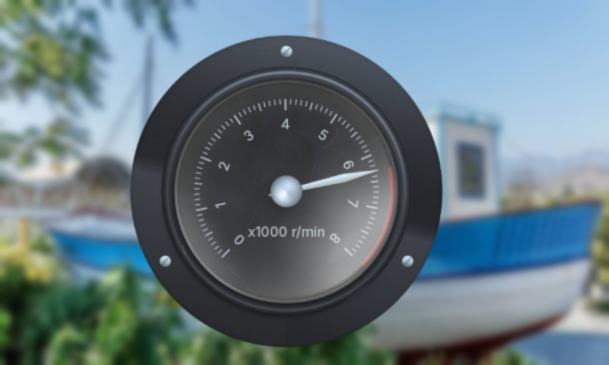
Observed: 6300 rpm
